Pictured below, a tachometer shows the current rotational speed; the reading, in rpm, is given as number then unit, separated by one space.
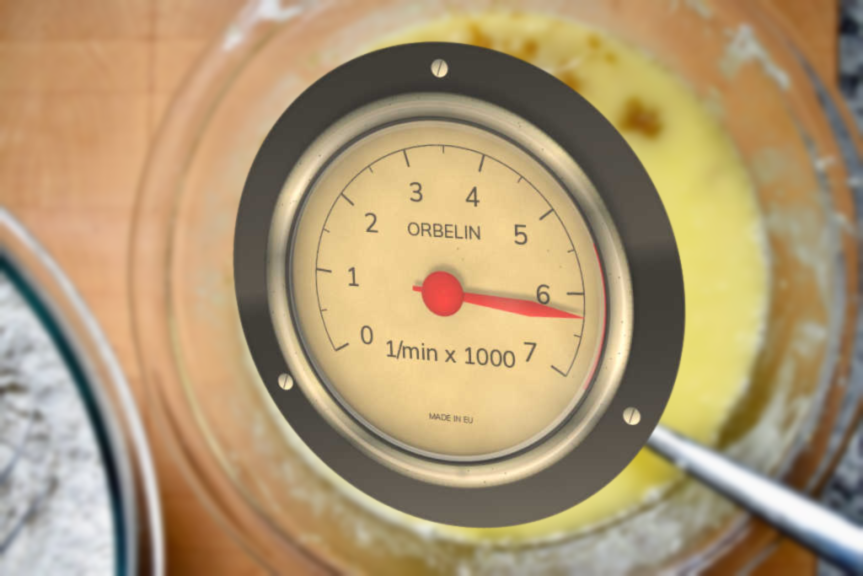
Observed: 6250 rpm
